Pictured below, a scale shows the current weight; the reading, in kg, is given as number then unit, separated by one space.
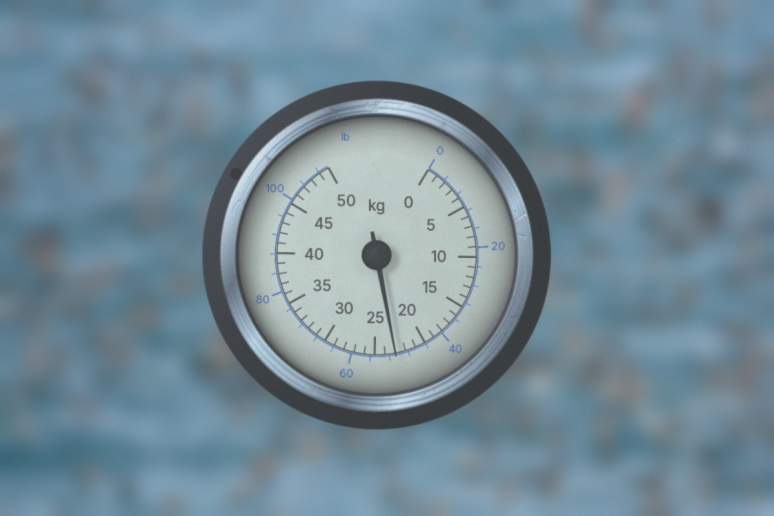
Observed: 23 kg
